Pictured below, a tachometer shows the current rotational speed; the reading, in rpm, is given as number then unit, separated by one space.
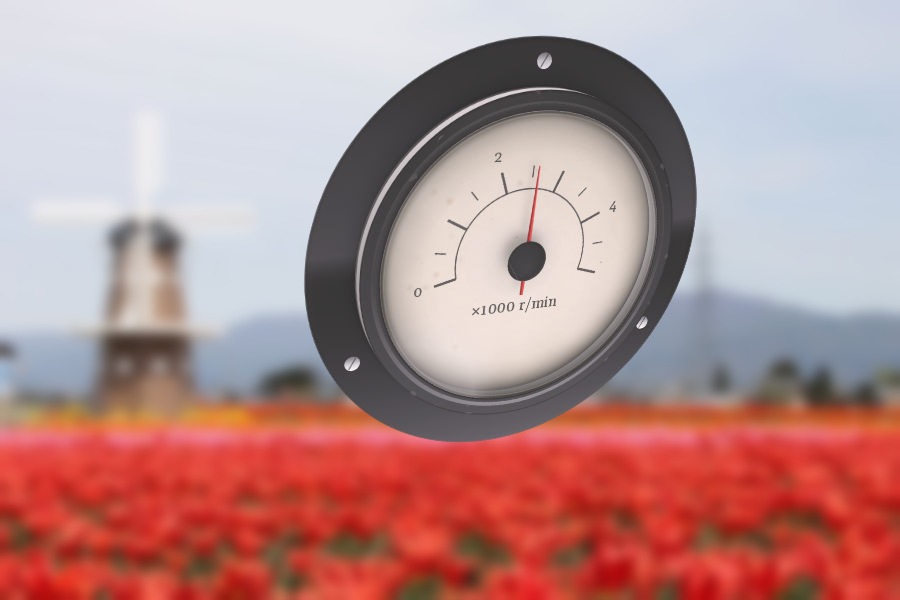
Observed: 2500 rpm
